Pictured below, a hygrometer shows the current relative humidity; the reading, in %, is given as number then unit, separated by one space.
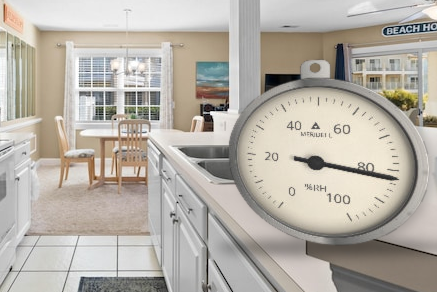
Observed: 82 %
